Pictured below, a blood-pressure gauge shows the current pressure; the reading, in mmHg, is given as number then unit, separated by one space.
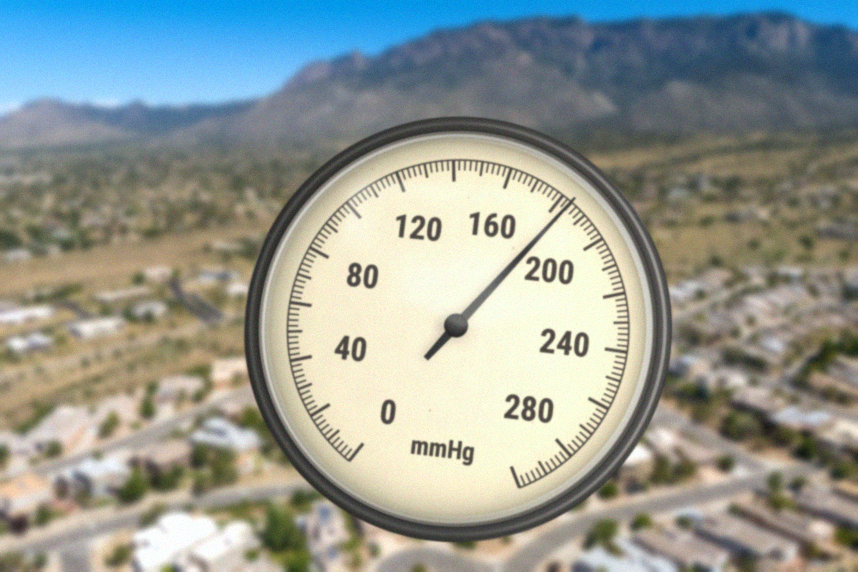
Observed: 184 mmHg
